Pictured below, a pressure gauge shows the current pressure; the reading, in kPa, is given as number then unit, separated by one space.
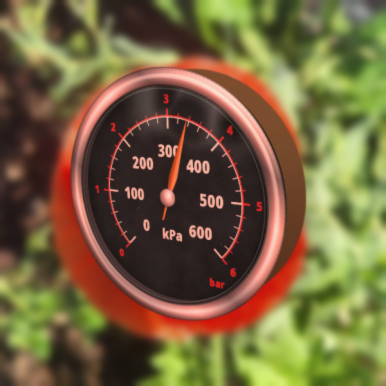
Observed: 340 kPa
